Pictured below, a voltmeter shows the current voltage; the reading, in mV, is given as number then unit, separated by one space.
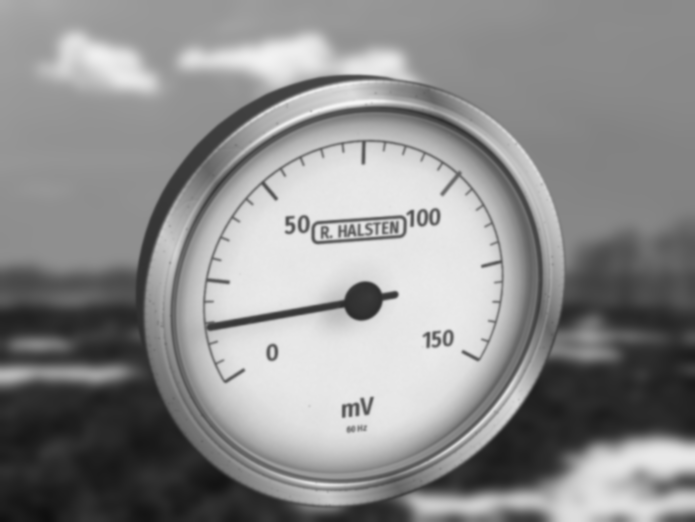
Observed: 15 mV
